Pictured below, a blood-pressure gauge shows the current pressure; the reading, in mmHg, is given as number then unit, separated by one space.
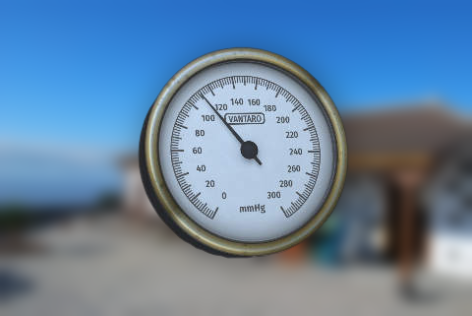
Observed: 110 mmHg
